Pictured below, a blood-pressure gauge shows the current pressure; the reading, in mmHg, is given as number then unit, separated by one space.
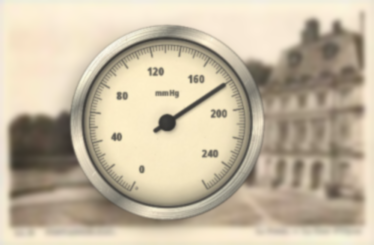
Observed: 180 mmHg
